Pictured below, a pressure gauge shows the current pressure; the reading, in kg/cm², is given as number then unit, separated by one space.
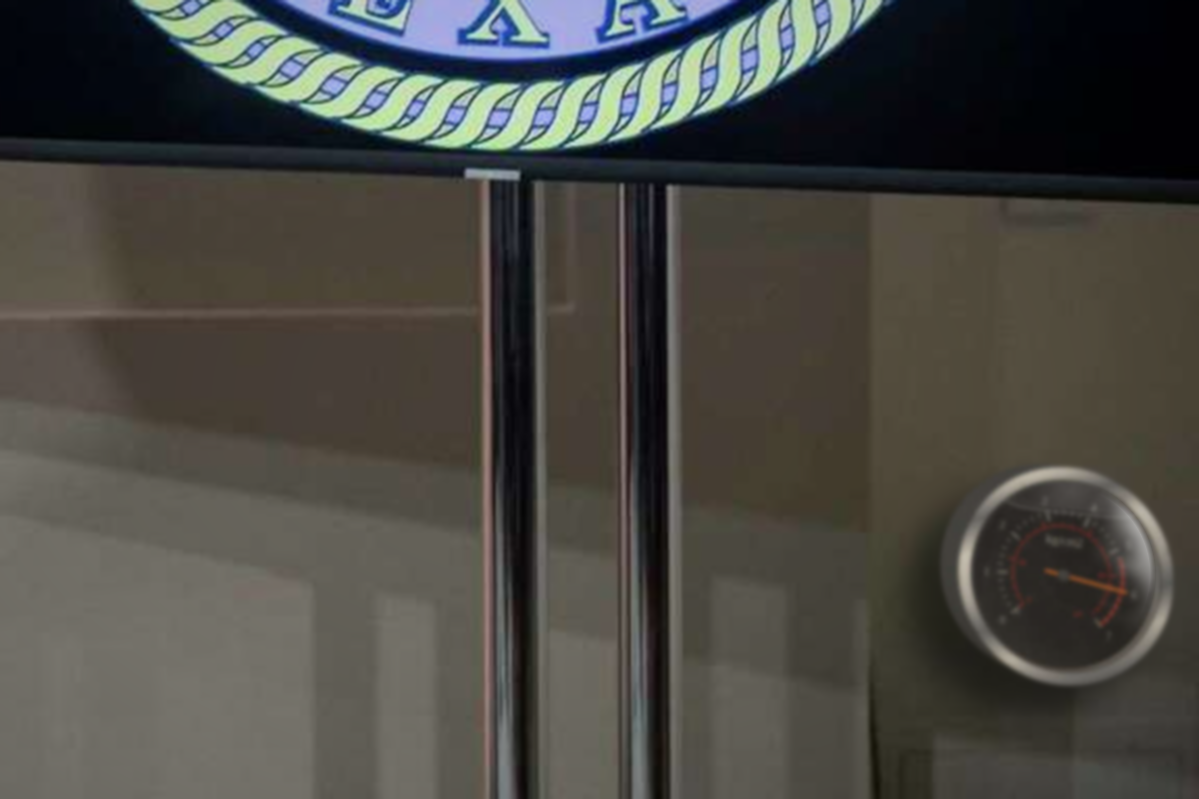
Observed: 6 kg/cm²
